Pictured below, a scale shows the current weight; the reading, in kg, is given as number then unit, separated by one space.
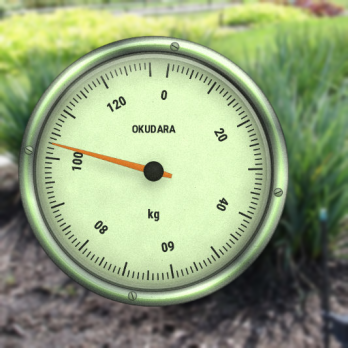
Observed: 103 kg
